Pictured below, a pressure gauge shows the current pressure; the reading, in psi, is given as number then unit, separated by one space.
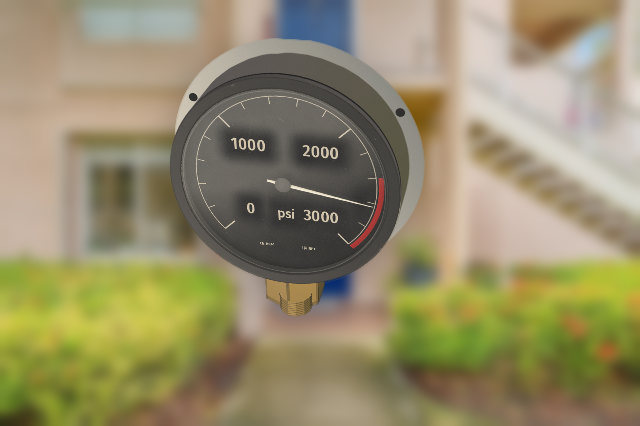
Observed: 2600 psi
